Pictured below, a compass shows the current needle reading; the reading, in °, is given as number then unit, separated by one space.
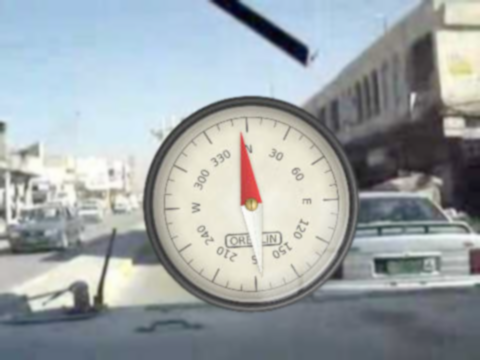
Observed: 355 °
